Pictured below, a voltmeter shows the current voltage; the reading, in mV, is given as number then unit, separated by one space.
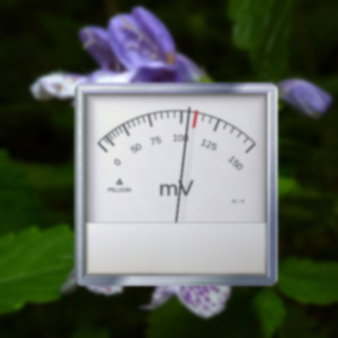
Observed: 105 mV
